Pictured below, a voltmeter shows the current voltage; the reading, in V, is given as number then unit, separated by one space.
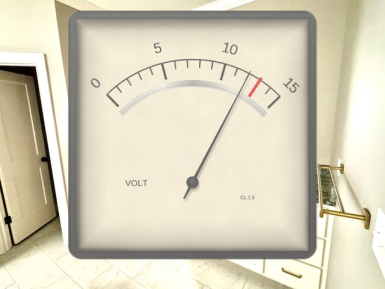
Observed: 12 V
